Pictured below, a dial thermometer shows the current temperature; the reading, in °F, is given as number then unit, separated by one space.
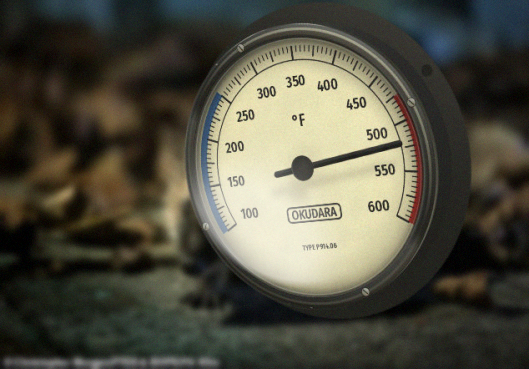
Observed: 520 °F
